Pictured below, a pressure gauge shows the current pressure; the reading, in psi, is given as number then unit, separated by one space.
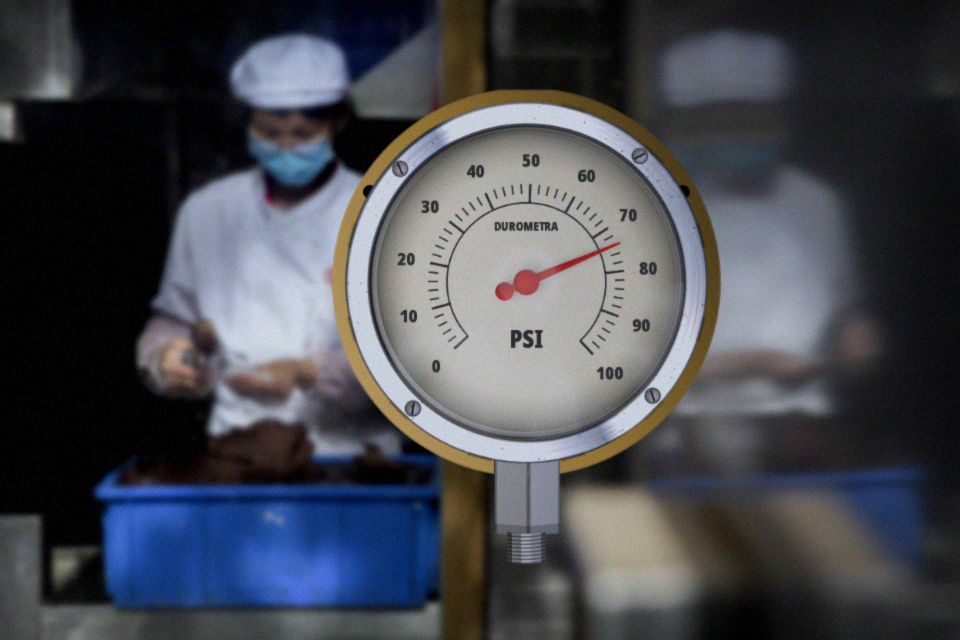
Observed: 74 psi
